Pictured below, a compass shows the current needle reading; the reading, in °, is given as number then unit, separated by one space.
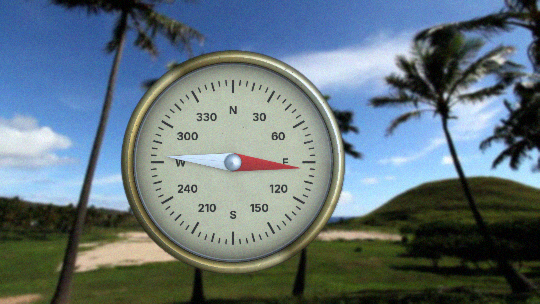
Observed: 95 °
